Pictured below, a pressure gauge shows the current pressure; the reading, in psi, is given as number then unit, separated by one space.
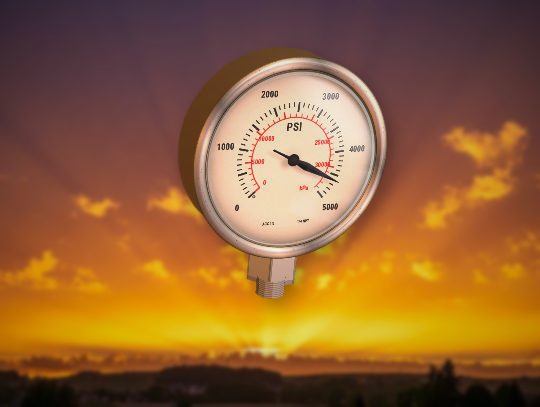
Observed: 4600 psi
